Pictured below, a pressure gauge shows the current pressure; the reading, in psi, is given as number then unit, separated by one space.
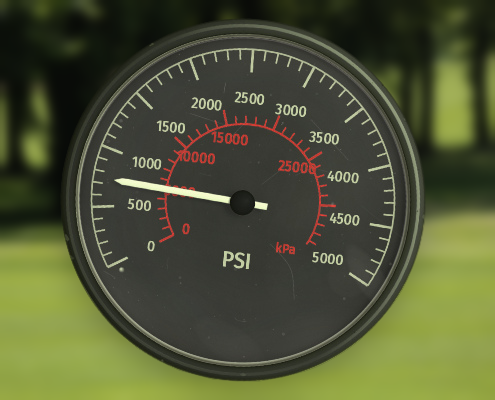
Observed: 750 psi
